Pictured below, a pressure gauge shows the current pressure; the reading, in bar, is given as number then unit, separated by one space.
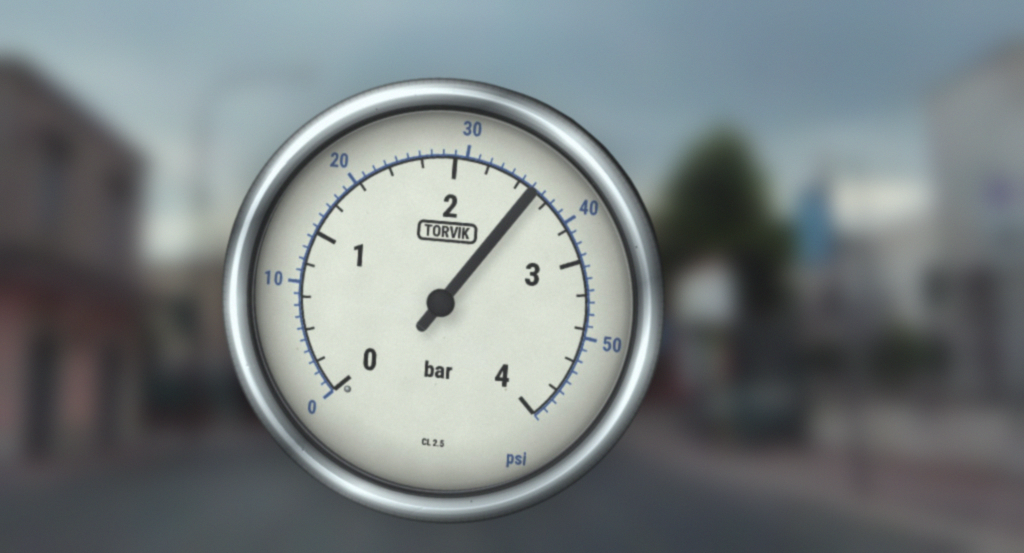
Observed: 2.5 bar
